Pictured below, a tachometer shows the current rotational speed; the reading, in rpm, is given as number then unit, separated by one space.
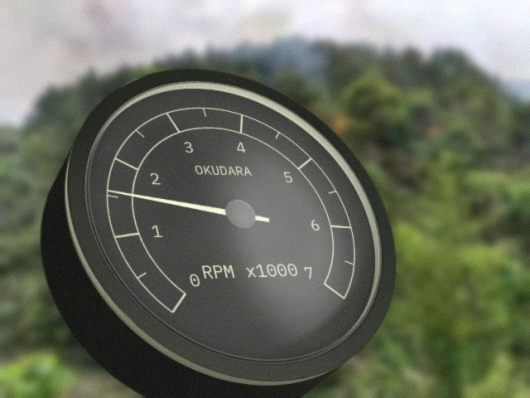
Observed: 1500 rpm
